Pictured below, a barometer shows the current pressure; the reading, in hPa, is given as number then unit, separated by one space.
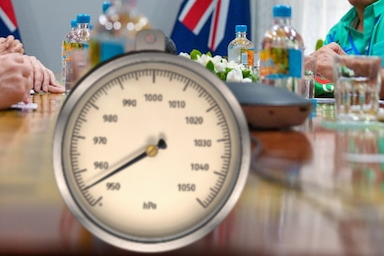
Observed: 955 hPa
